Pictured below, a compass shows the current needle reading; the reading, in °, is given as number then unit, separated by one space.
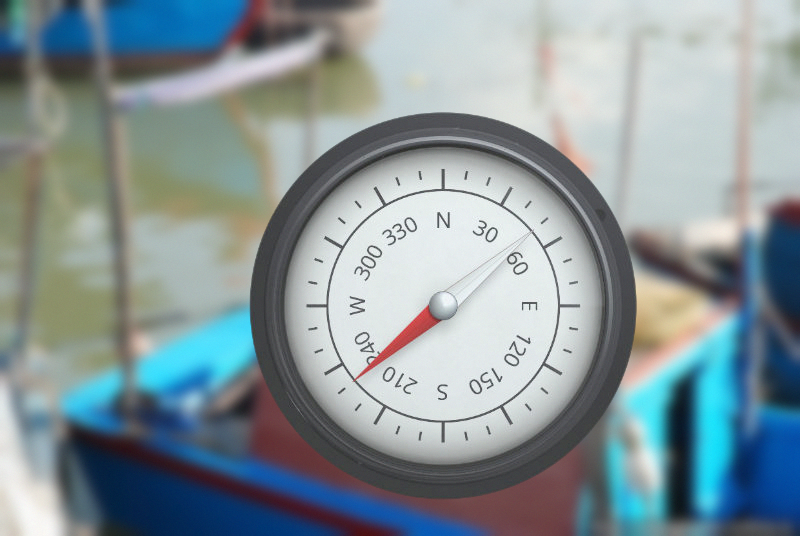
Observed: 230 °
